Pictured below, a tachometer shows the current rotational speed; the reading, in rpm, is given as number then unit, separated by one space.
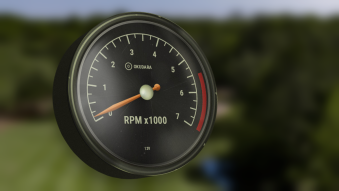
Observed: 125 rpm
